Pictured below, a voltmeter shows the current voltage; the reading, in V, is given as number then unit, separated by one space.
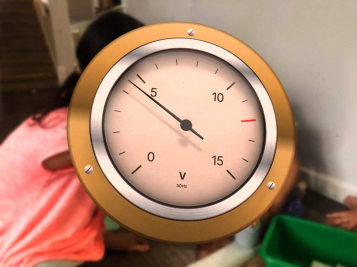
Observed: 4.5 V
